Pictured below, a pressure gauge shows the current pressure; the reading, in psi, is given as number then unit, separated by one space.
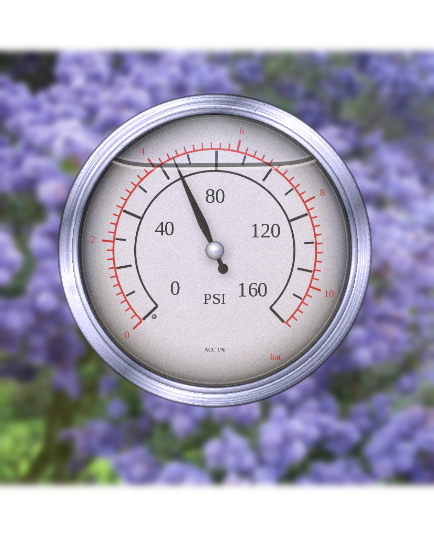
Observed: 65 psi
